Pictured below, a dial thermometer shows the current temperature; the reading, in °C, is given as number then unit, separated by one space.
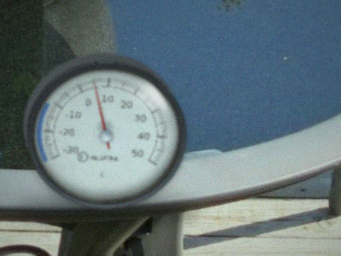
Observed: 5 °C
